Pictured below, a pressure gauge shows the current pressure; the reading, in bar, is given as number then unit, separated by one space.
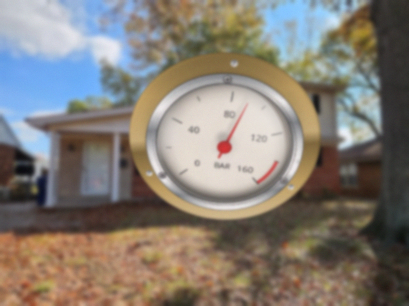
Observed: 90 bar
